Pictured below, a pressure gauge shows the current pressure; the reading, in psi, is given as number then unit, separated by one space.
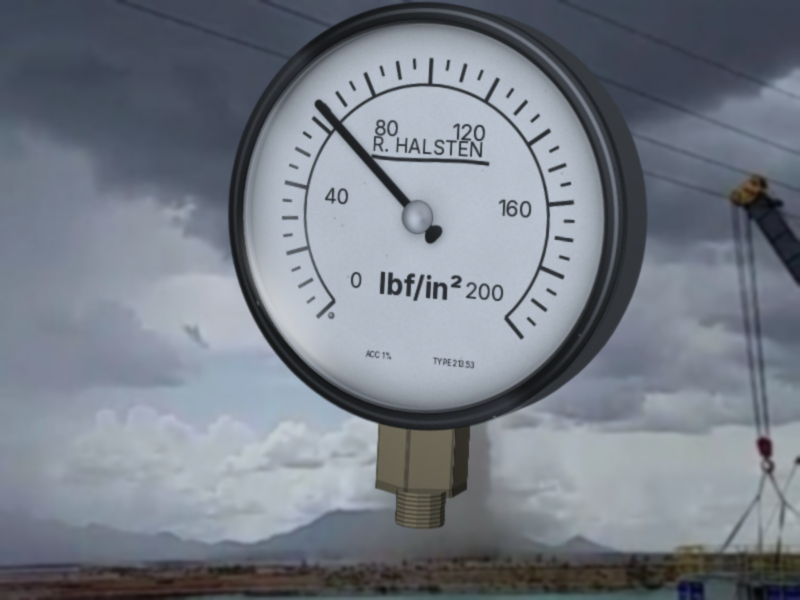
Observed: 65 psi
